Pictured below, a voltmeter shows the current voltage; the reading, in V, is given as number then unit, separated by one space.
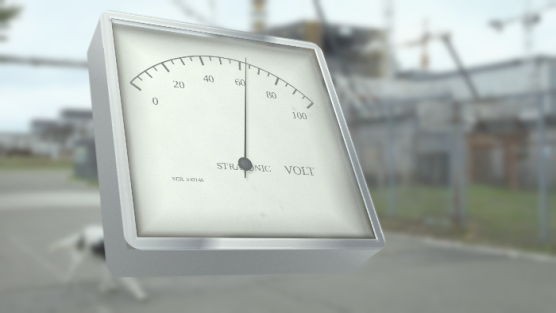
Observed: 62.5 V
